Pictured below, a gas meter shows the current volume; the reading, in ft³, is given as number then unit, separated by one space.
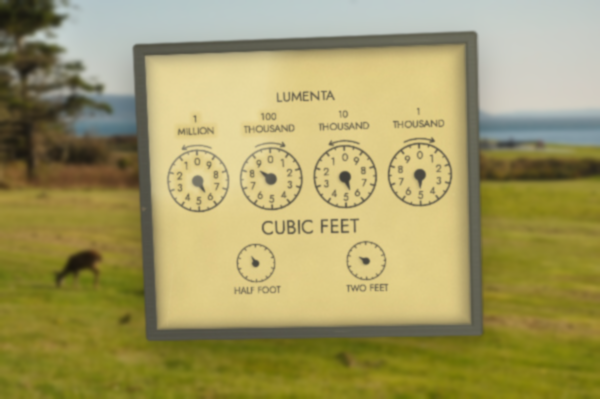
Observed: 585500 ft³
